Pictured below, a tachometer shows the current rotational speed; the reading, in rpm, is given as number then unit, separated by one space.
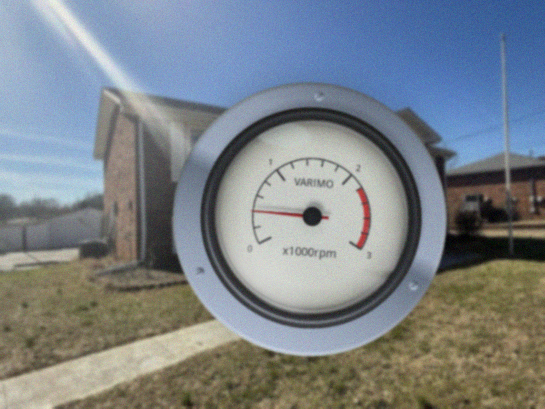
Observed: 400 rpm
